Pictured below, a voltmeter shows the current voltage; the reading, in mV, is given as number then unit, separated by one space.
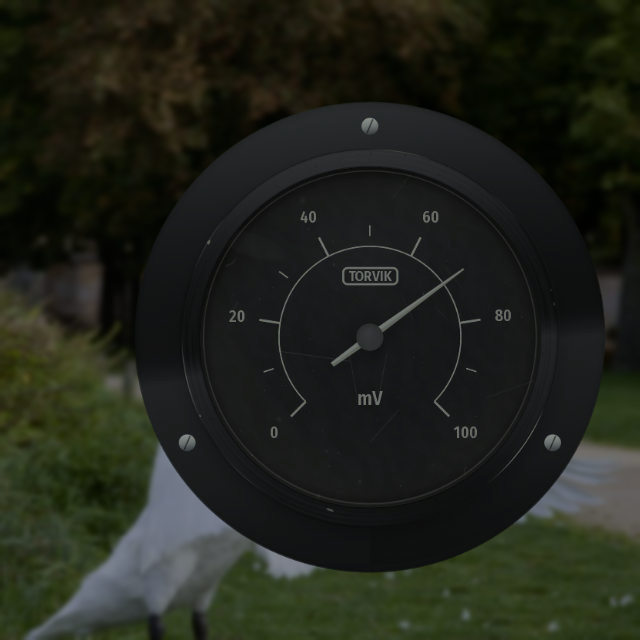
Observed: 70 mV
